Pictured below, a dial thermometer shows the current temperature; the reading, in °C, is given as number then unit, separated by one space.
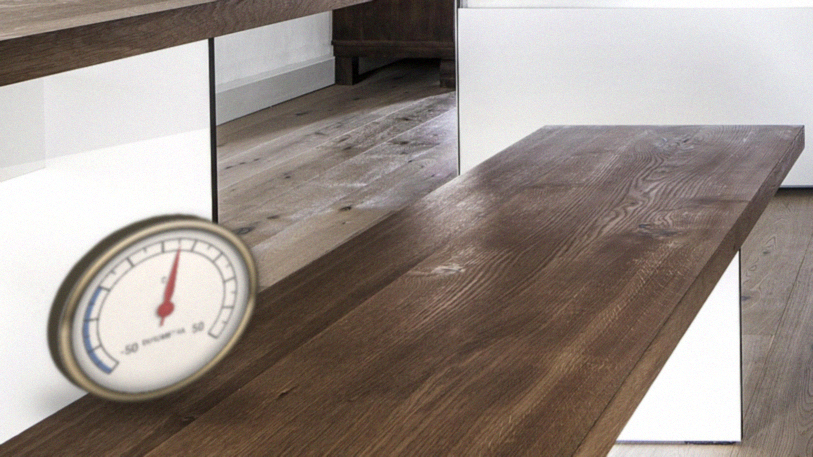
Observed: 5 °C
